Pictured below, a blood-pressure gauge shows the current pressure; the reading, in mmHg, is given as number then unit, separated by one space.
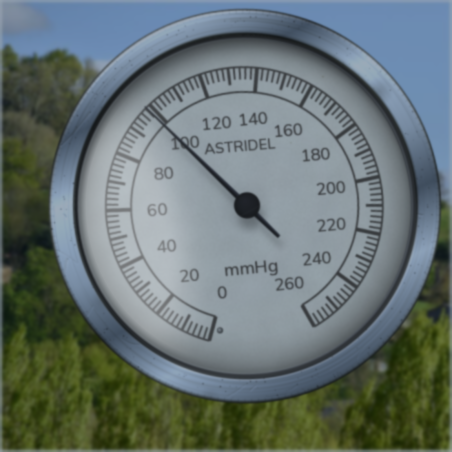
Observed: 98 mmHg
